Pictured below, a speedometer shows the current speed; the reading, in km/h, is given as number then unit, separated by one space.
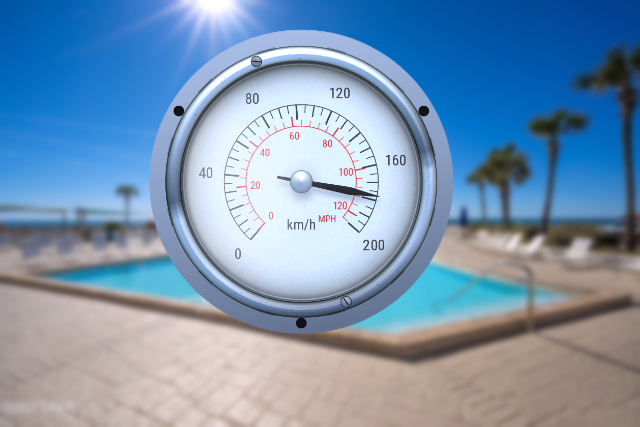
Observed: 177.5 km/h
